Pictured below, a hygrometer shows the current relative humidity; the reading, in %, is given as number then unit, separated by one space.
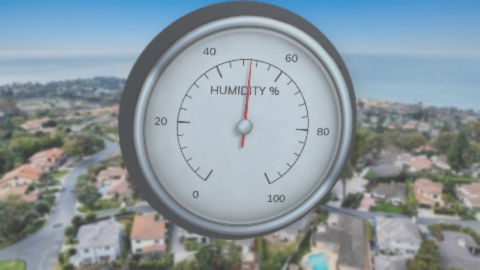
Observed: 50 %
